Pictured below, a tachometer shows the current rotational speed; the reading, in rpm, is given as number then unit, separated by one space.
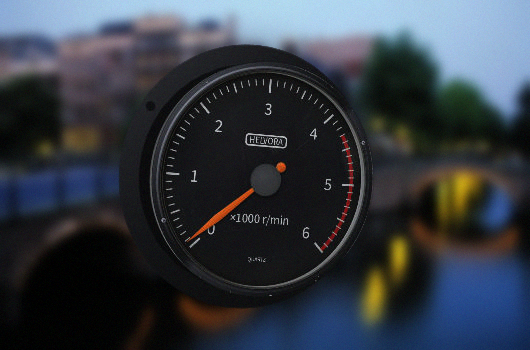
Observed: 100 rpm
